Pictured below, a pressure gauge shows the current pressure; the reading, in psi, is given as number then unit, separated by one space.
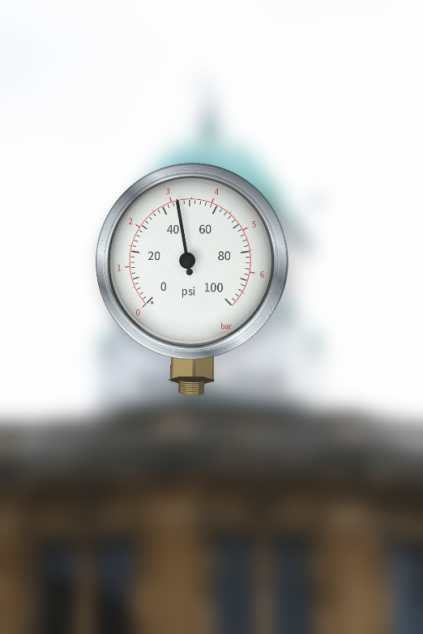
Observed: 46 psi
